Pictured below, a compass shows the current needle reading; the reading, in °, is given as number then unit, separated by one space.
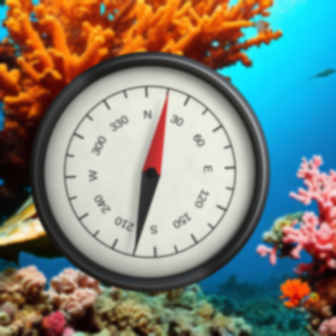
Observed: 15 °
